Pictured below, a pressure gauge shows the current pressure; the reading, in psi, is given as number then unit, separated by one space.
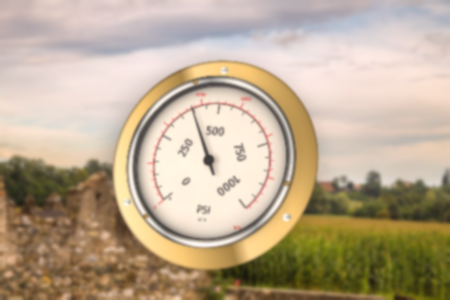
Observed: 400 psi
